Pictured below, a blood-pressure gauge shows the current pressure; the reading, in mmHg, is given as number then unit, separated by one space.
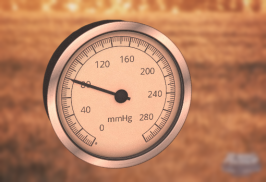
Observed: 80 mmHg
